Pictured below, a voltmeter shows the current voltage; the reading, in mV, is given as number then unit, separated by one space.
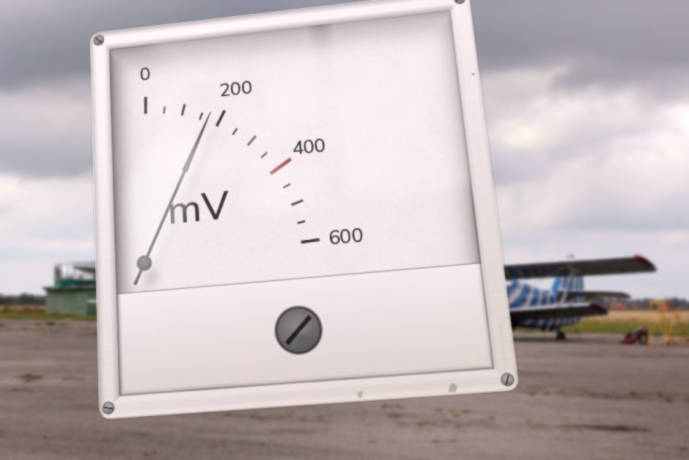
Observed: 175 mV
